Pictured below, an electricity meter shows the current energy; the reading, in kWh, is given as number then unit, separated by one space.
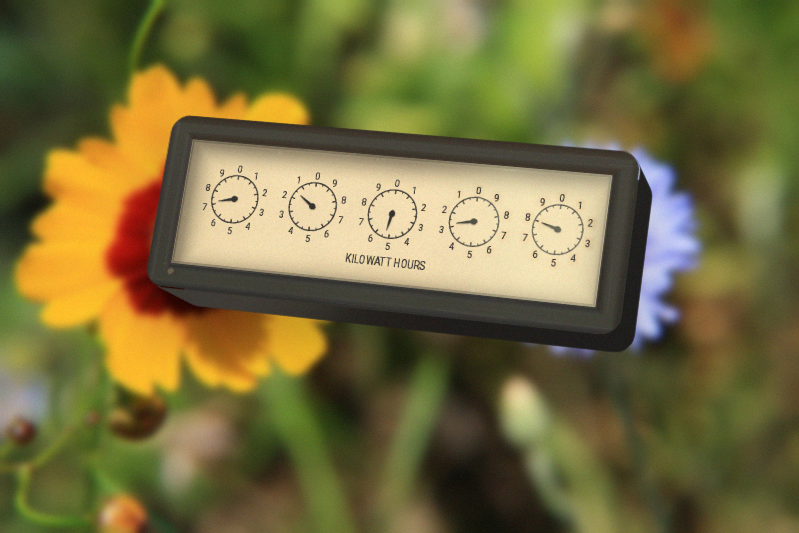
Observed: 71528 kWh
